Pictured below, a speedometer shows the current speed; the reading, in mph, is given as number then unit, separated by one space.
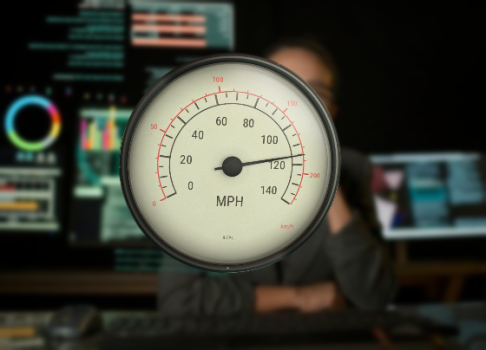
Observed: 115 mph
